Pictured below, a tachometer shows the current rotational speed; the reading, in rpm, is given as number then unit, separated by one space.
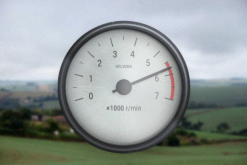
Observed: 5750 rpm
